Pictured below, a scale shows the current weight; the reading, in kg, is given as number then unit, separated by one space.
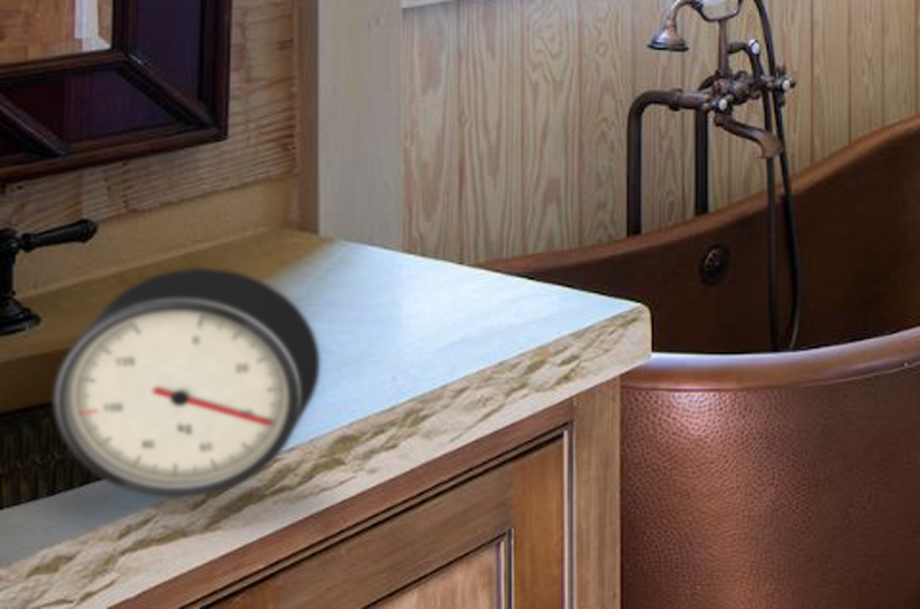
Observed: 40 kg
